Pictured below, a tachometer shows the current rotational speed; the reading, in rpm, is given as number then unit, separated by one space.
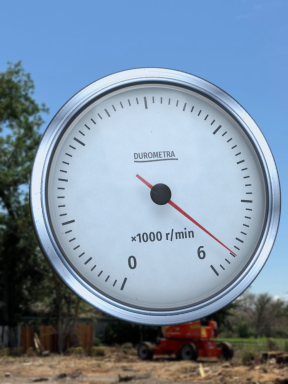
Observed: 5700 rpm
